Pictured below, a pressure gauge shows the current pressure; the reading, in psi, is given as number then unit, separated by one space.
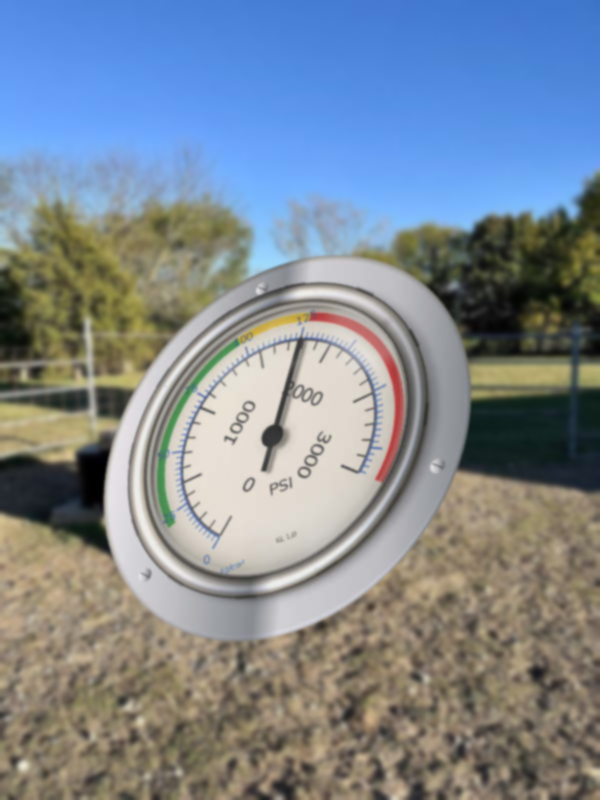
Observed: 1800 psi
